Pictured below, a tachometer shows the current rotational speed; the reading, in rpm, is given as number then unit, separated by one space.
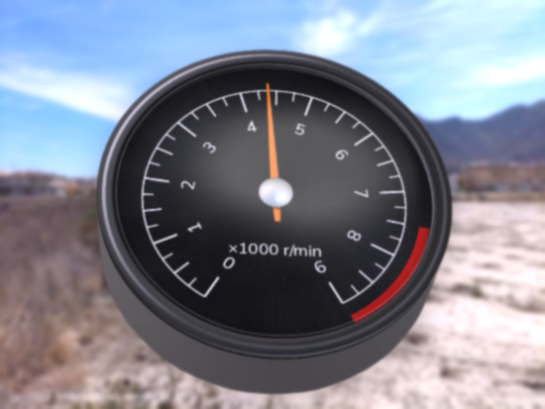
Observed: 4375 rpm
